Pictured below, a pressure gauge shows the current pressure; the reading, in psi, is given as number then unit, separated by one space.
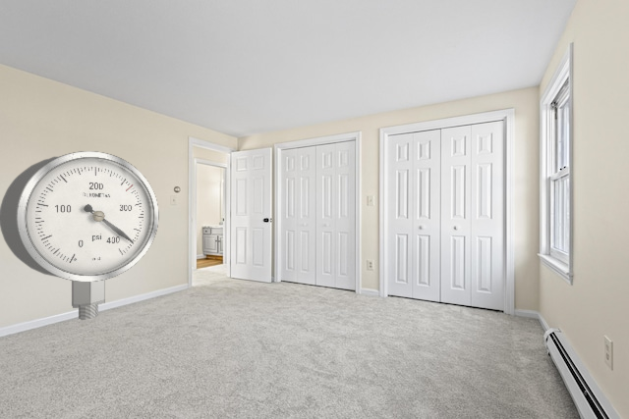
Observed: 375 psi
